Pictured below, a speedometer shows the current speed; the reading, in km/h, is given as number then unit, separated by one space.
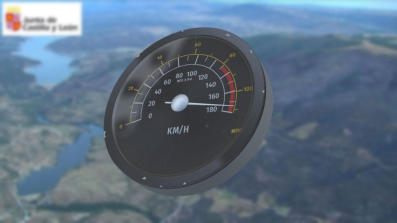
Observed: 175 km/h
